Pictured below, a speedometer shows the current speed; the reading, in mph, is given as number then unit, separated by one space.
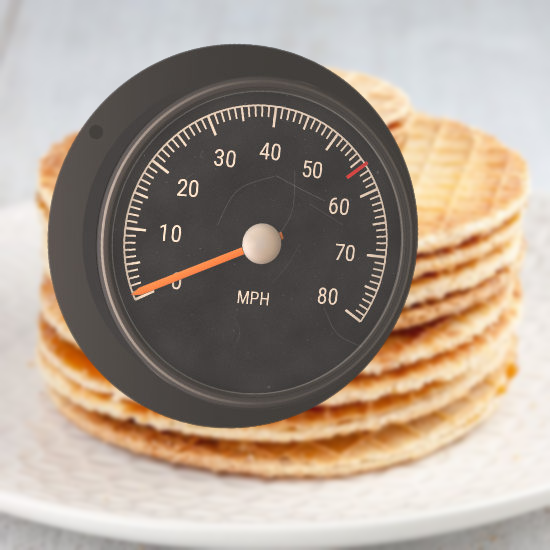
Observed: 1 mph
